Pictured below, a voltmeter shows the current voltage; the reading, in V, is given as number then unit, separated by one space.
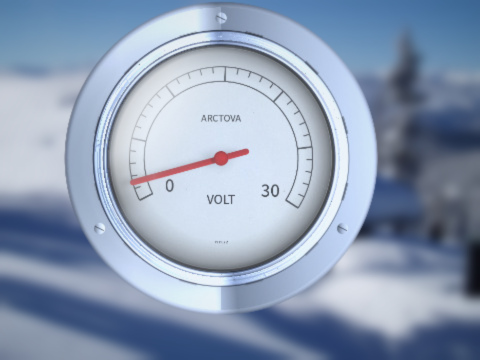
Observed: 1.5 V
